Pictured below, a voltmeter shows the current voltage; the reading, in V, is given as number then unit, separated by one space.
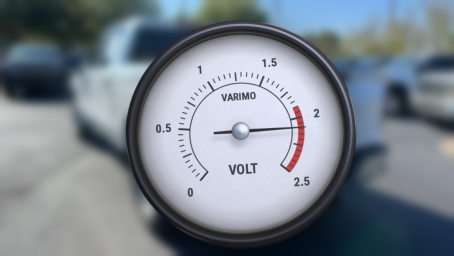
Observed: 2.1 V
